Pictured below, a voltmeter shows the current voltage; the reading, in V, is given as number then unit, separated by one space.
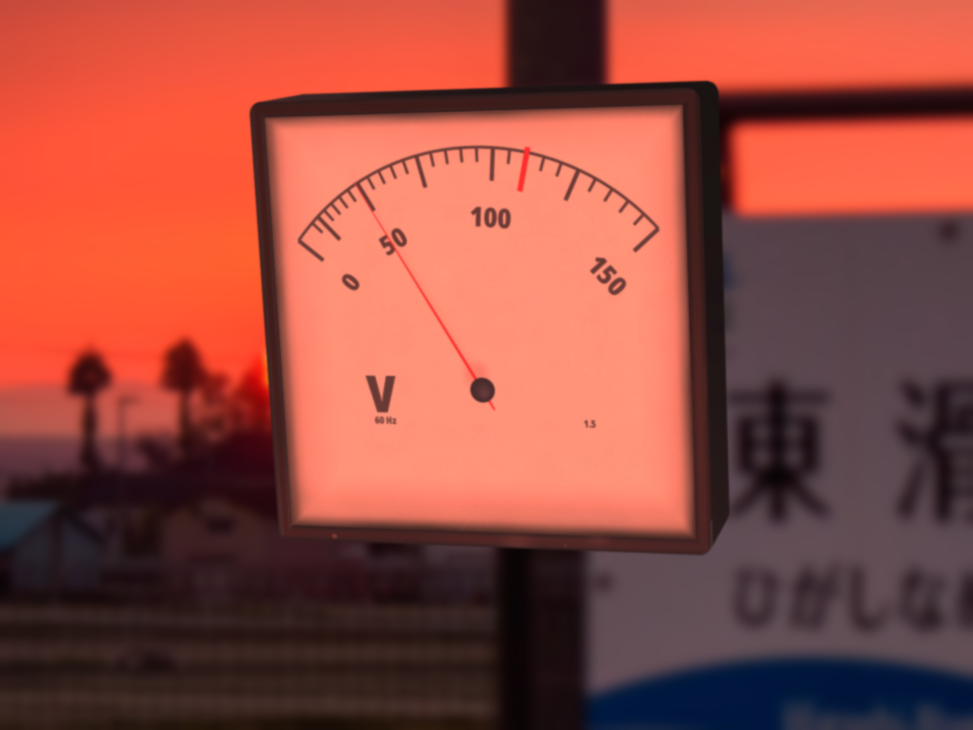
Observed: 50 V
